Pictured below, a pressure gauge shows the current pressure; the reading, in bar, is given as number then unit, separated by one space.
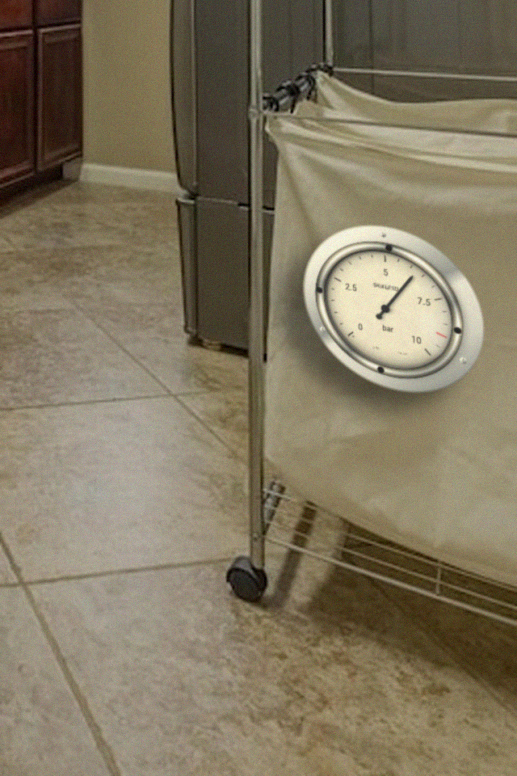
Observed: 6.25 bar
